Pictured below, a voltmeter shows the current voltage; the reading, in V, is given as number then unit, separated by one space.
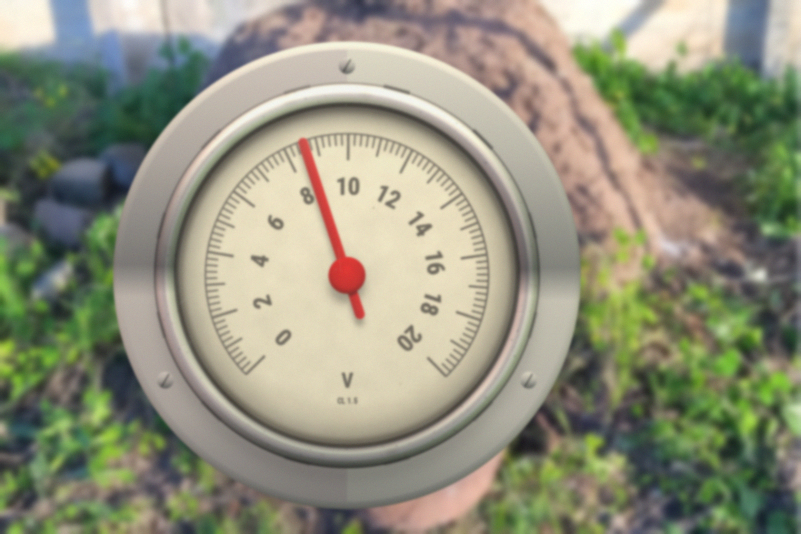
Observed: 8.6 V
